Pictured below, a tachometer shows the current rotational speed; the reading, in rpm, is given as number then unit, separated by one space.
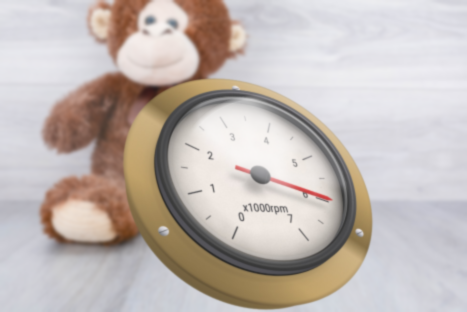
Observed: 6000 rpm
